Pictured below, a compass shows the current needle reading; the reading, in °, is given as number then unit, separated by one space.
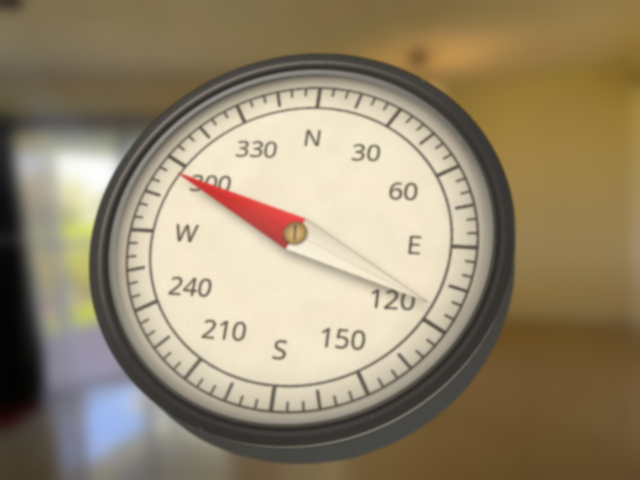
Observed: 295 °
